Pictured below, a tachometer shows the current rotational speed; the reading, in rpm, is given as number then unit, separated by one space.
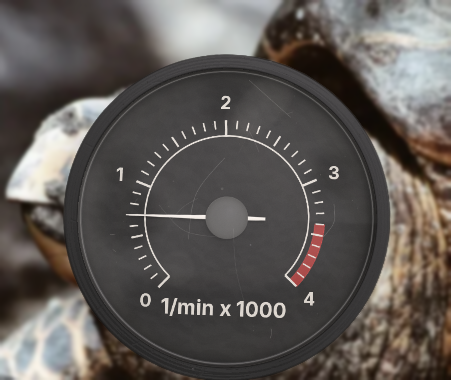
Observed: 700 rpm
